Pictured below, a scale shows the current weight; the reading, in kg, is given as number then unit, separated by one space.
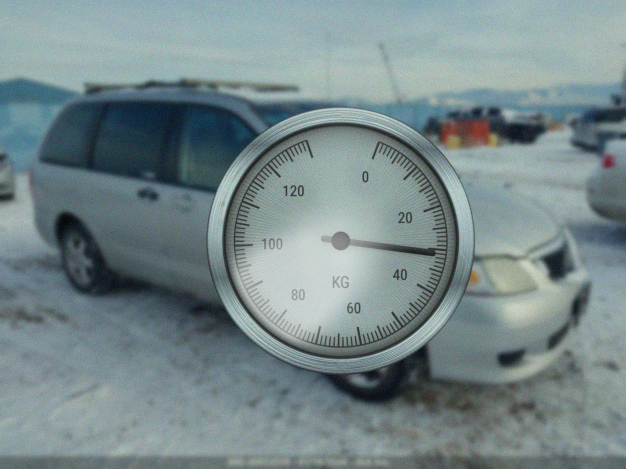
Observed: 31 kg
